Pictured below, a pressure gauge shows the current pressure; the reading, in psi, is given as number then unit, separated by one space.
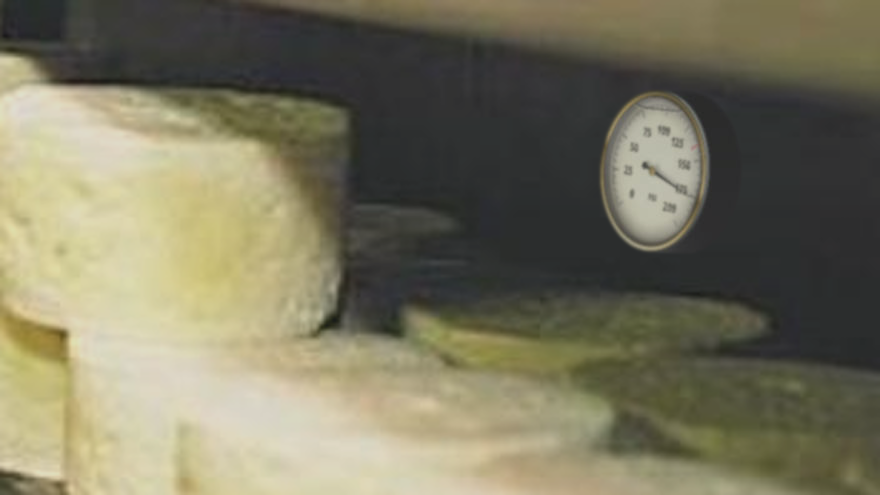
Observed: 175 psi
